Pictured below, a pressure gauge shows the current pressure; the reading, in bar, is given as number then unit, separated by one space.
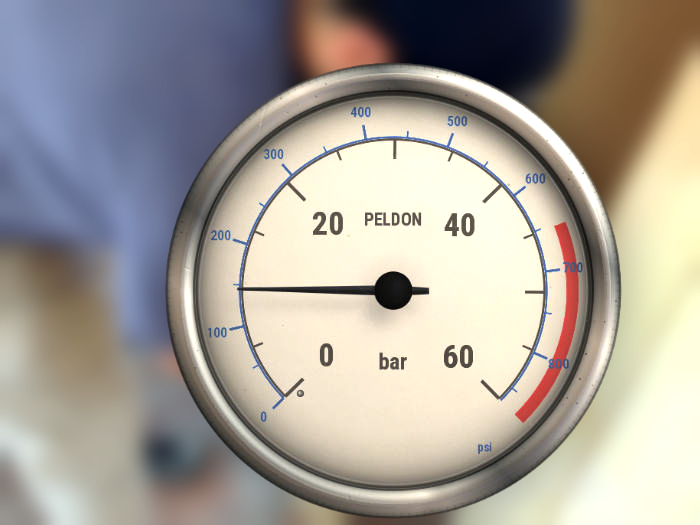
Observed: 10 bar
